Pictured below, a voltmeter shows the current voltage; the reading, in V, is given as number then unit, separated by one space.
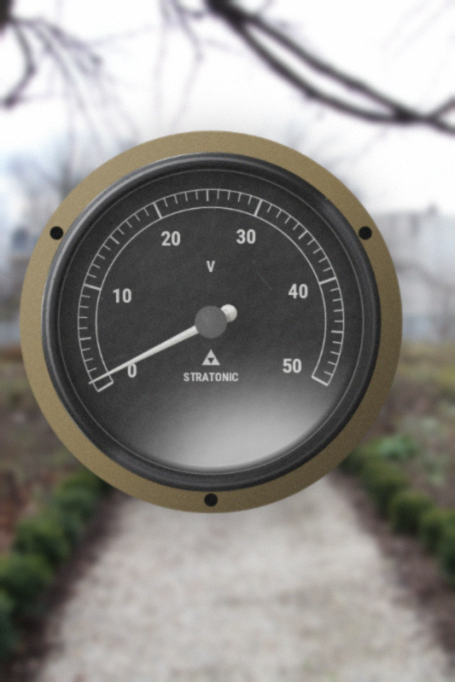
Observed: 1 V
